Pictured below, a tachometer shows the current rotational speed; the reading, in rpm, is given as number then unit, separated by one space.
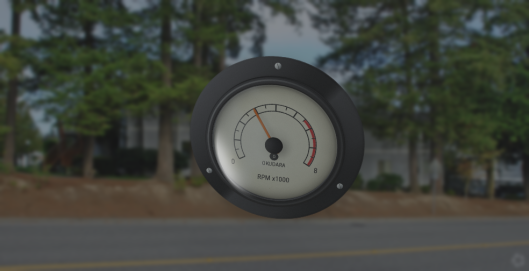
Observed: 3000 rpm
